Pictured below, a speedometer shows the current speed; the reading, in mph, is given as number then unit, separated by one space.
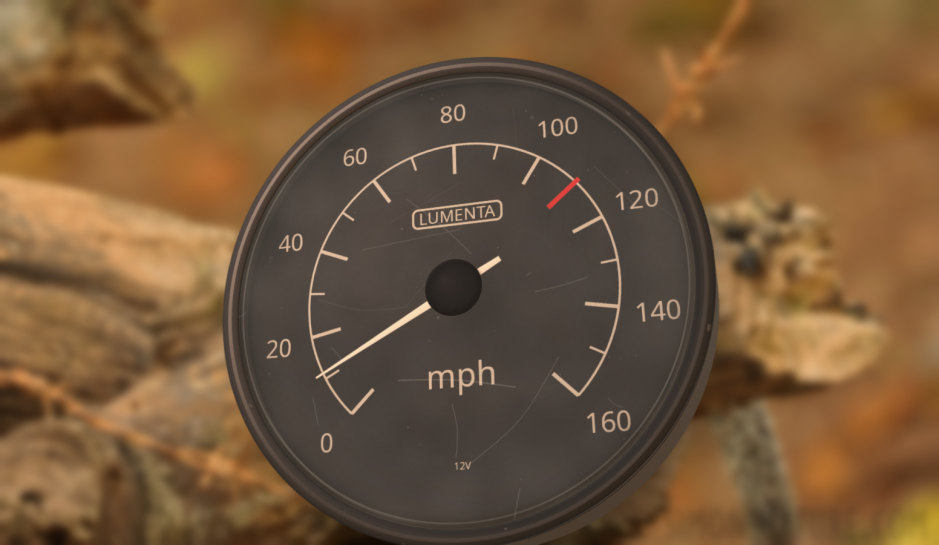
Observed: 10 mph
